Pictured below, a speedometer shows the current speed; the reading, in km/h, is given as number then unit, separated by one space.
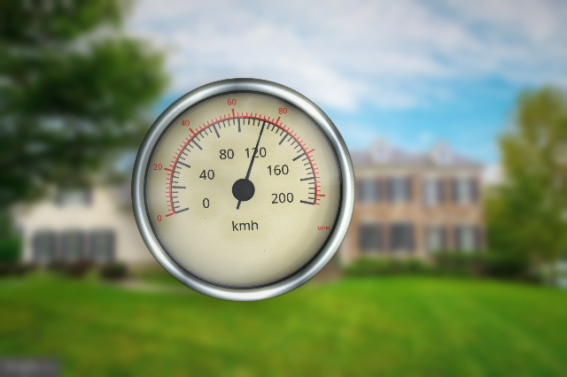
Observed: 120 km/h
